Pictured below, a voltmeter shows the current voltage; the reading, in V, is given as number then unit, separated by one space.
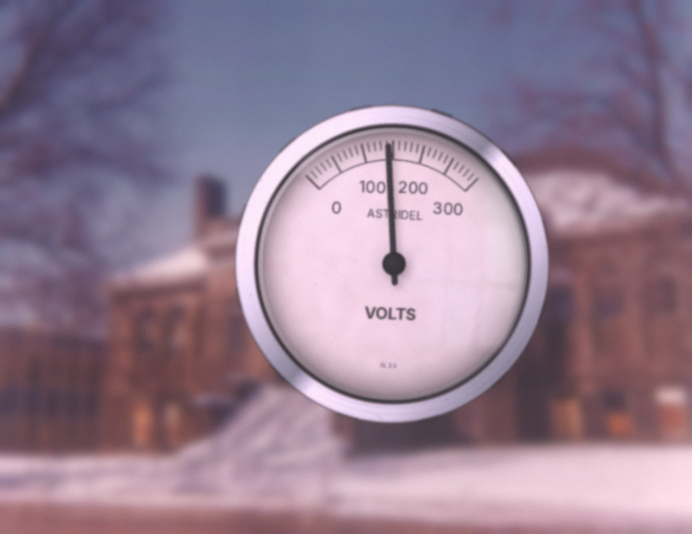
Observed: 140 V
